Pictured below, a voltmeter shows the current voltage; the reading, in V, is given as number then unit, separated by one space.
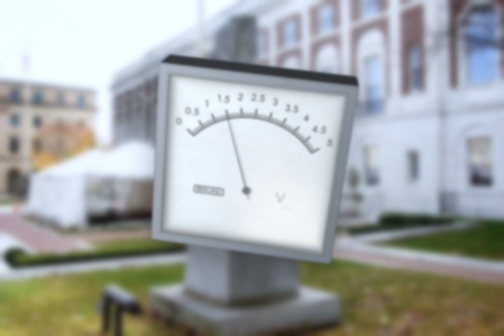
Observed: 1.5 V
